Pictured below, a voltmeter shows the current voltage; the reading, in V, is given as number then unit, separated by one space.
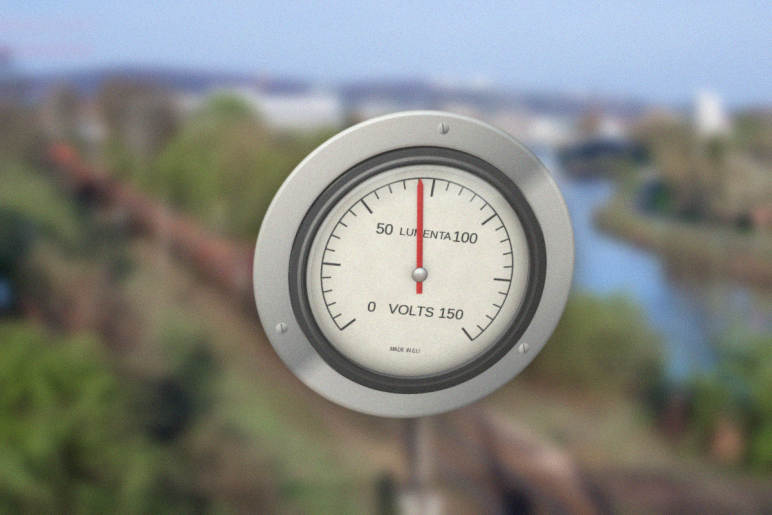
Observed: 70 V
